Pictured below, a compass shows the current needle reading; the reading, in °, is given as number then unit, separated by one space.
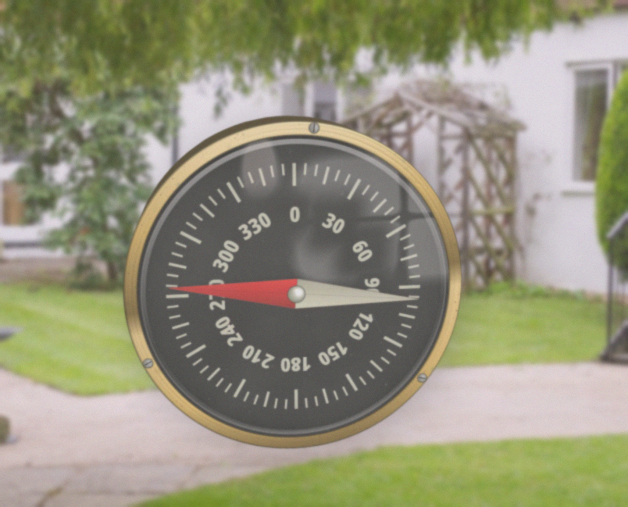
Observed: 275 °
